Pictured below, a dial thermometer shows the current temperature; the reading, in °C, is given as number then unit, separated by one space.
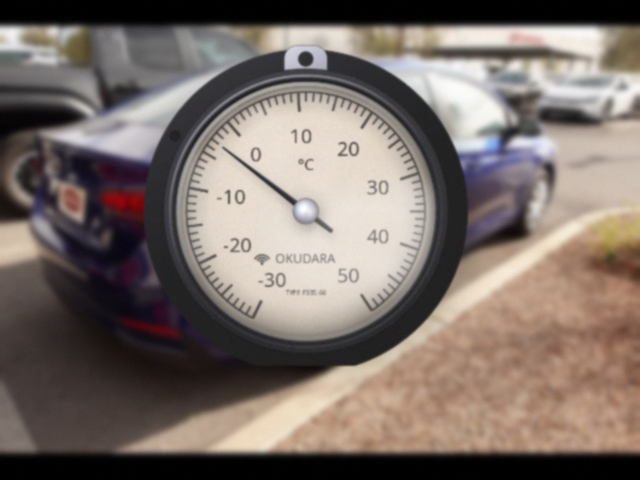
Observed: -3 °C
